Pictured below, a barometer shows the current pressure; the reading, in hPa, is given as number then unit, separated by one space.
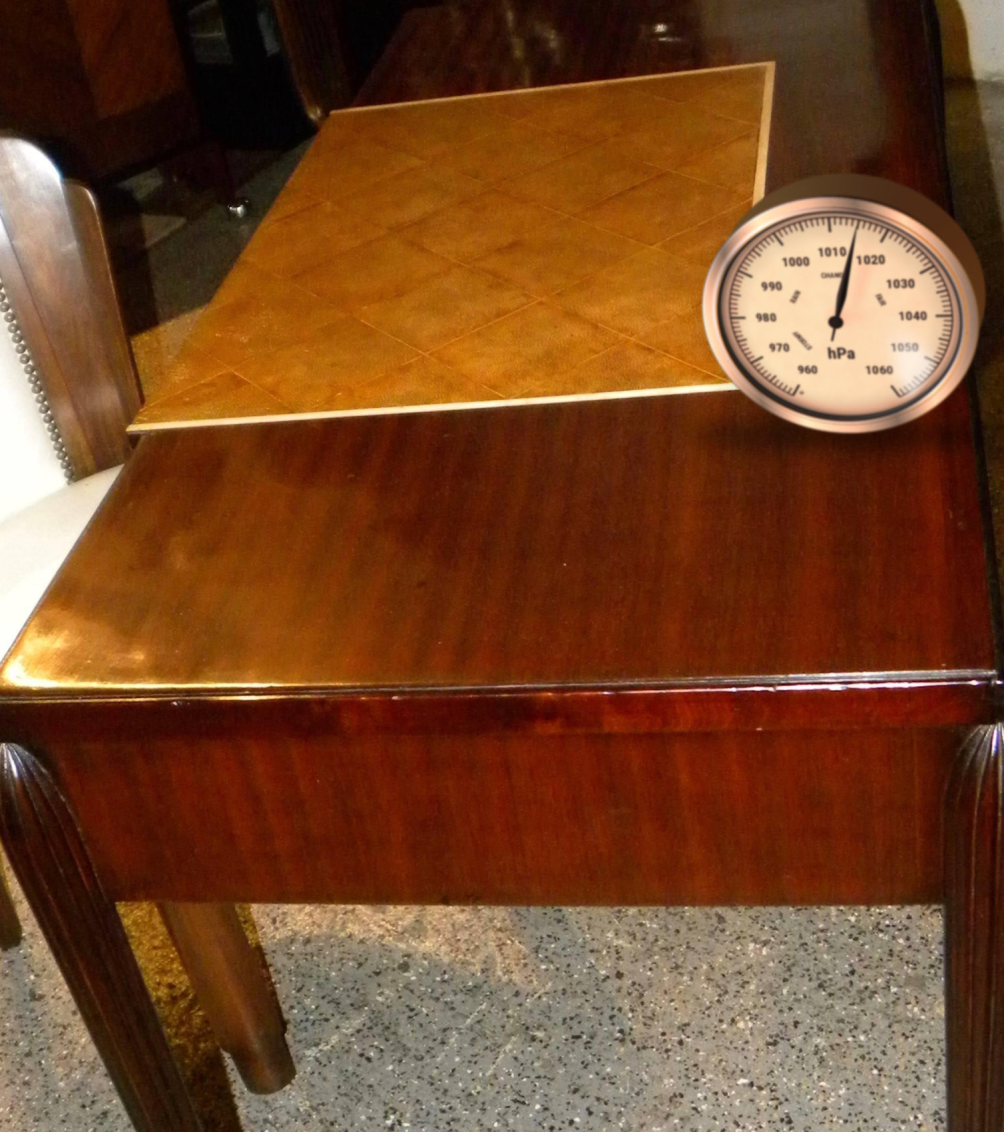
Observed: 1015 hPa
